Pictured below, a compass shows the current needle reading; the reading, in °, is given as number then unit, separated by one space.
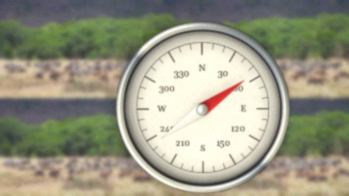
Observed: 55 °
